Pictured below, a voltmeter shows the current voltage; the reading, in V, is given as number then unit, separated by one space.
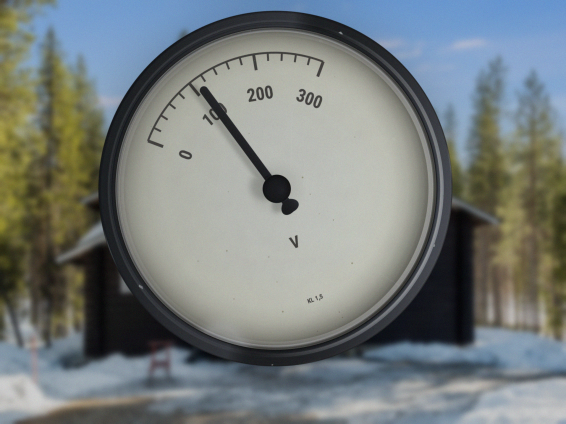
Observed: 110 V
